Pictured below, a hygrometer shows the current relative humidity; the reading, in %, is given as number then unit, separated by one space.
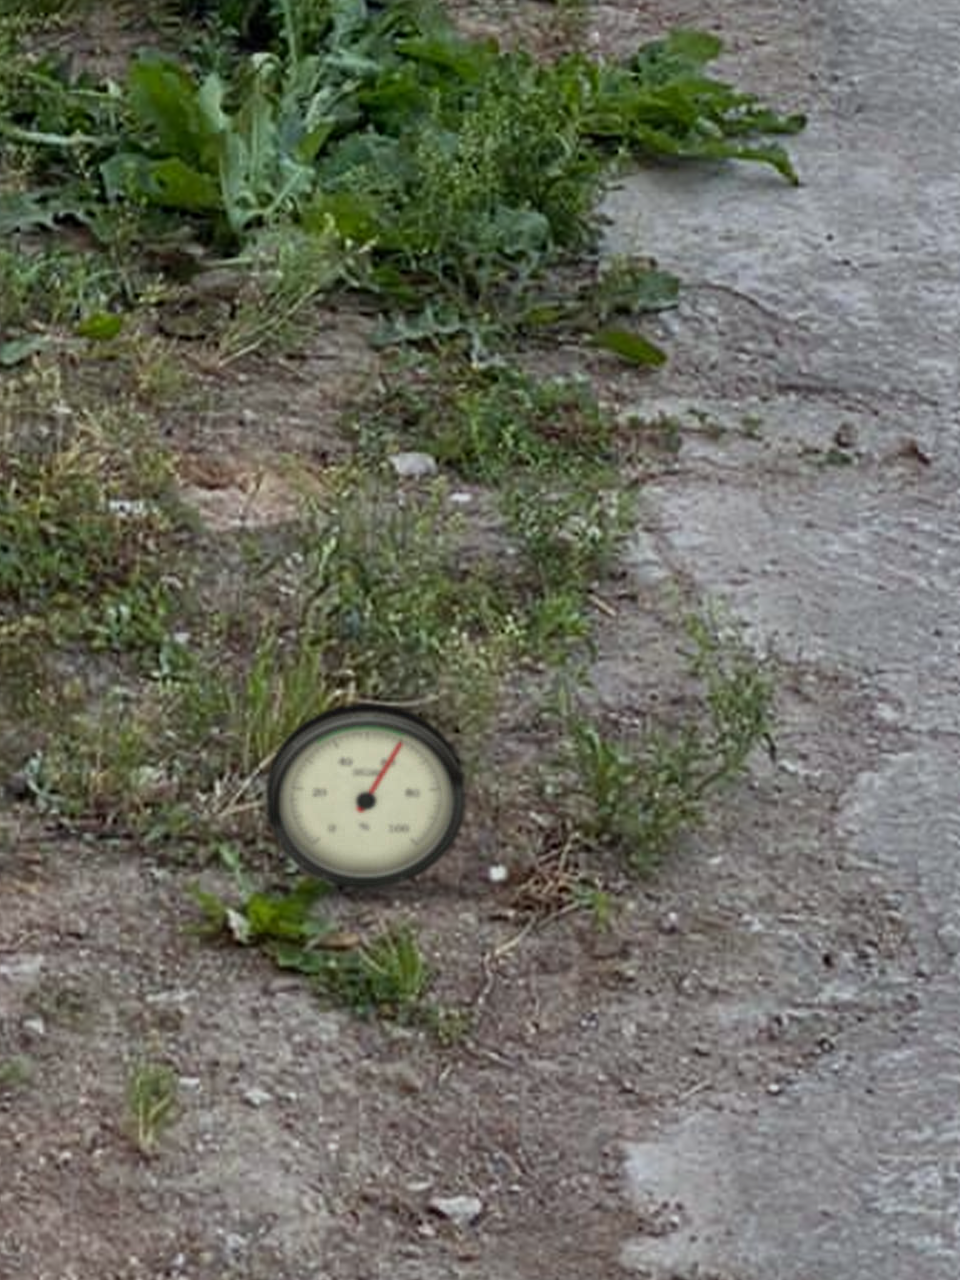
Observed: 60 %
